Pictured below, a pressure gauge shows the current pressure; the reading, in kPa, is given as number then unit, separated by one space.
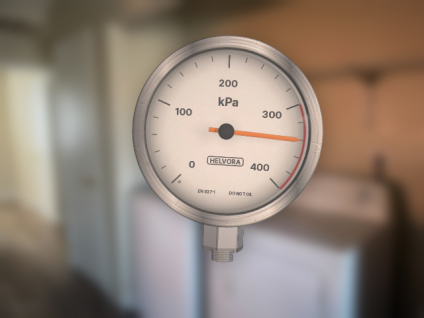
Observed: 340 kPa
